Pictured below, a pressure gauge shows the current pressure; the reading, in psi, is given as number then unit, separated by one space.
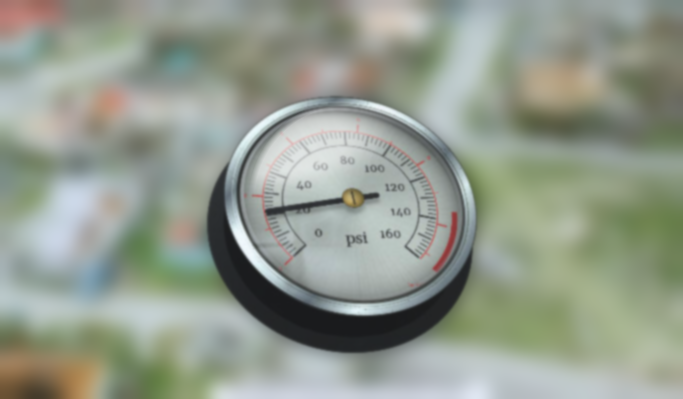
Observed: 20 psi
